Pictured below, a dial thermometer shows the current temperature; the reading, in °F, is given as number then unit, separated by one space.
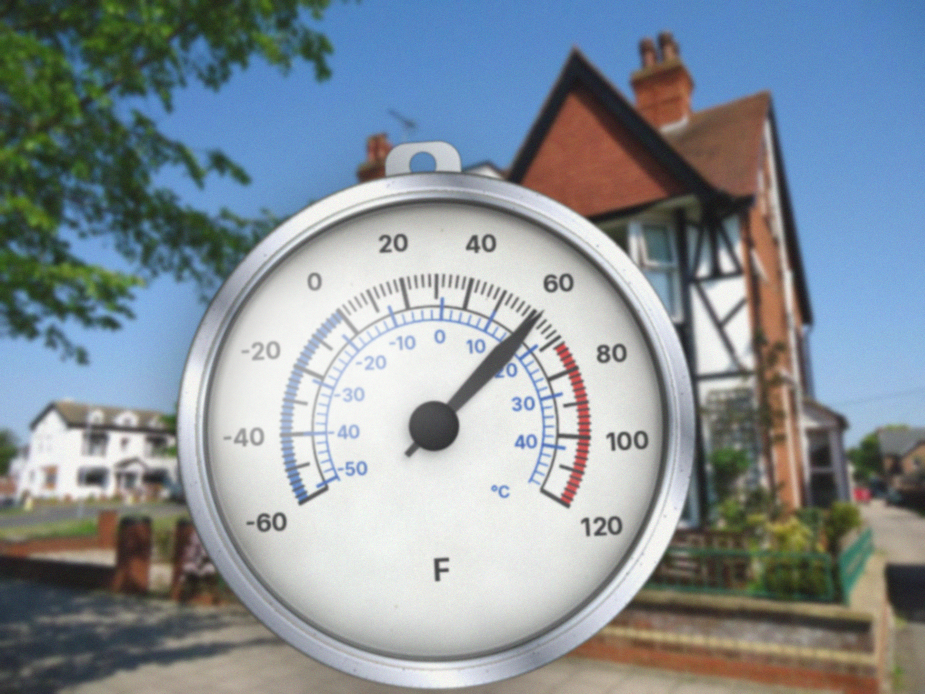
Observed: 62 °F
